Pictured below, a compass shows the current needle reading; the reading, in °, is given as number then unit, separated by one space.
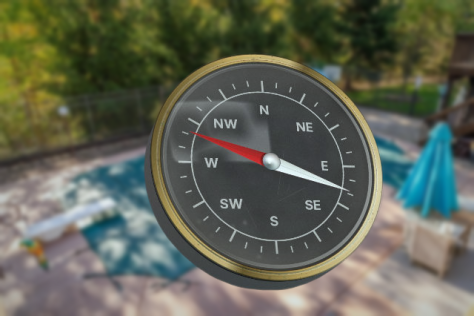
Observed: 290 °
